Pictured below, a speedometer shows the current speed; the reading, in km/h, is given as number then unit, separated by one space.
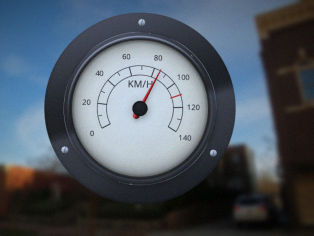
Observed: 85 km/h
